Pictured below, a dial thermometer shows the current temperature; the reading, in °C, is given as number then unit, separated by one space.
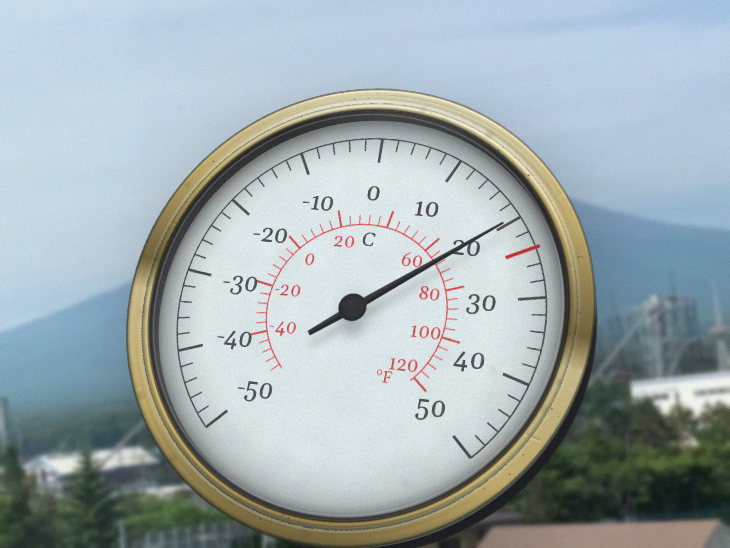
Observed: 20 °C
